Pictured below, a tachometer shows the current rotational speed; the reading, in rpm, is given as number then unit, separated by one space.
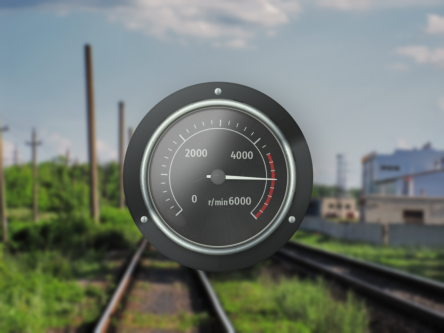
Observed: 5000 rpm
